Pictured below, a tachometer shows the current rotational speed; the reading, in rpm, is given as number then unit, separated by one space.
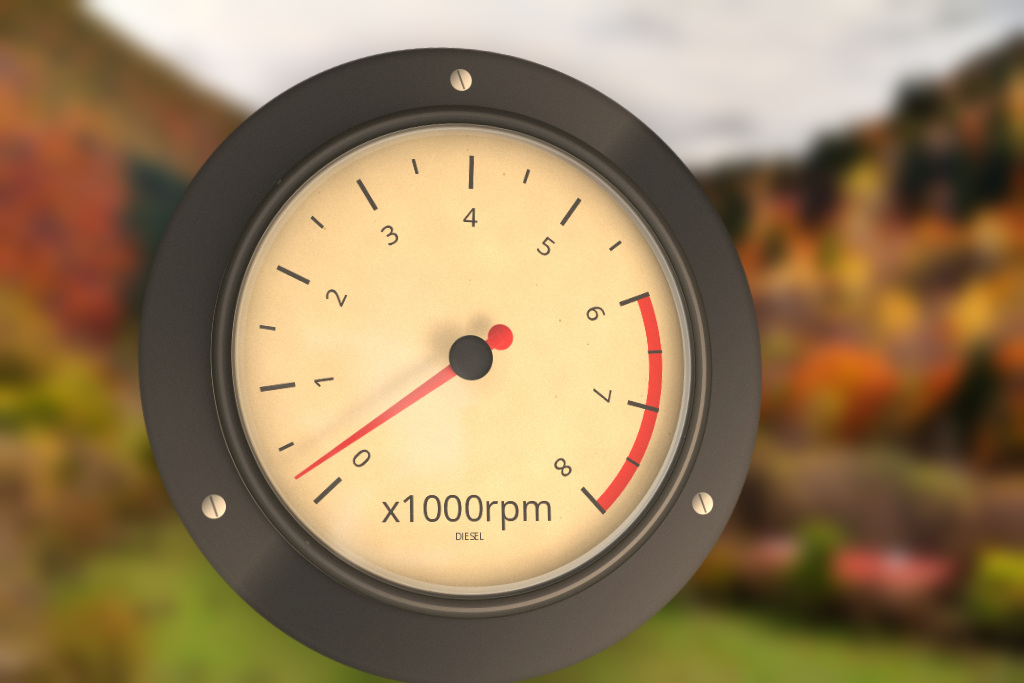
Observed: 250 rpm
